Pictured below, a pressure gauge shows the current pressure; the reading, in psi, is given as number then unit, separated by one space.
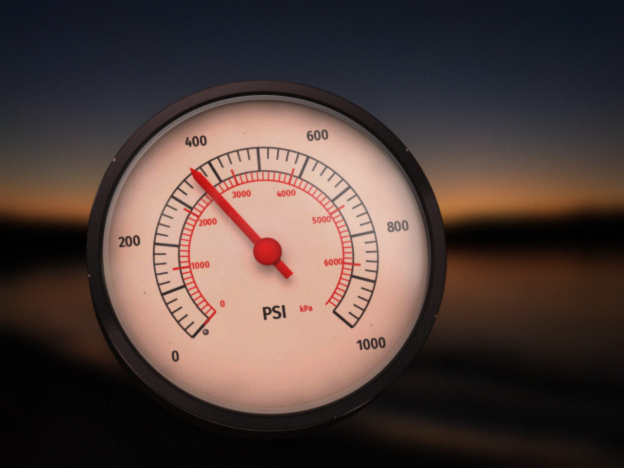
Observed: 360 psi
